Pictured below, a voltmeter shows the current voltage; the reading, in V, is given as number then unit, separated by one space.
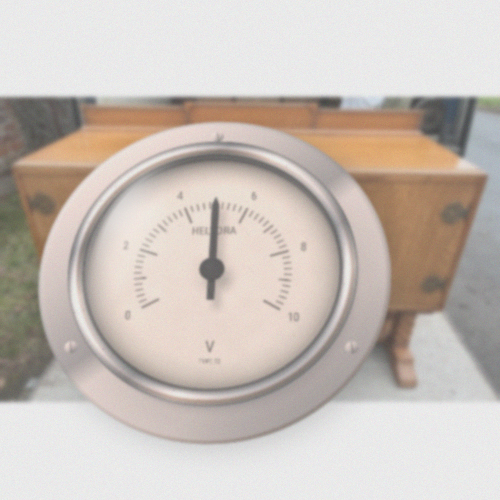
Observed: 5 V
